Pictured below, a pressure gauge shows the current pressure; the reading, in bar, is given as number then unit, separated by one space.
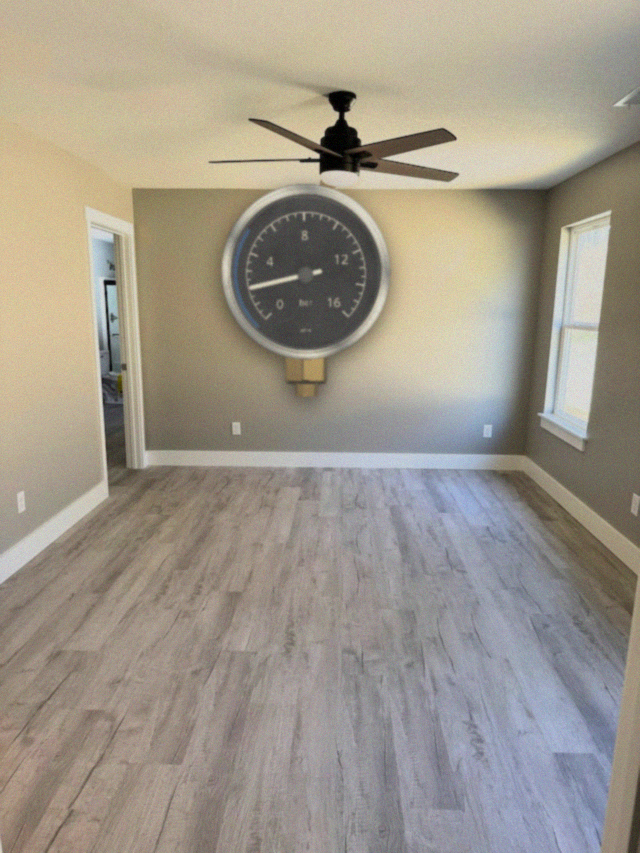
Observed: 2 bar
